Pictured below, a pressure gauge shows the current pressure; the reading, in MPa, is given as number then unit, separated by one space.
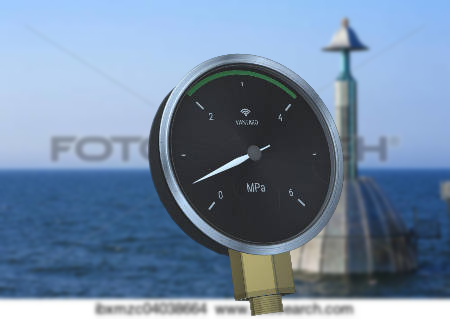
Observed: 0.5 MPa
